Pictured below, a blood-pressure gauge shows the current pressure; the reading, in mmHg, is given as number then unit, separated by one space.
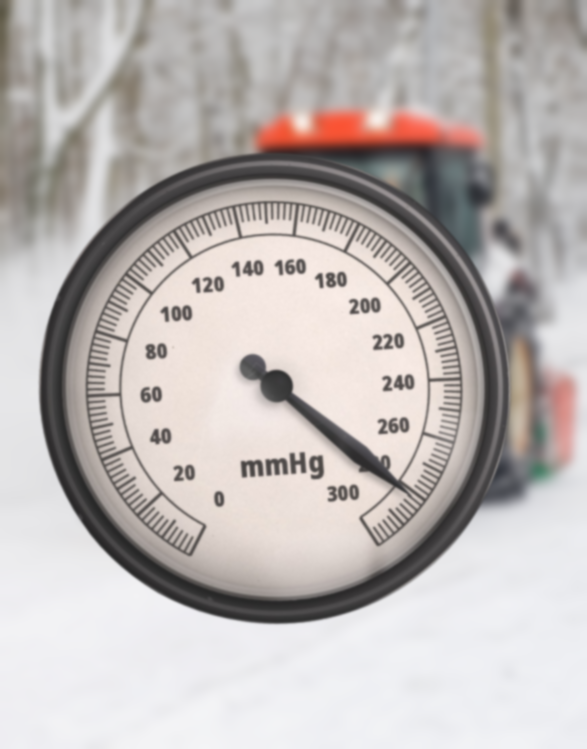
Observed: 282 mmHg
